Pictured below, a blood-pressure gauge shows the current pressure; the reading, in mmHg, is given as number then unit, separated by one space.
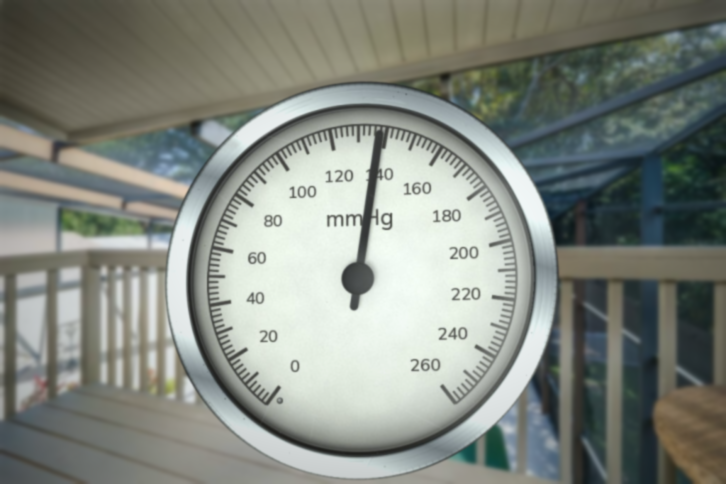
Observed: 138 mmHg
